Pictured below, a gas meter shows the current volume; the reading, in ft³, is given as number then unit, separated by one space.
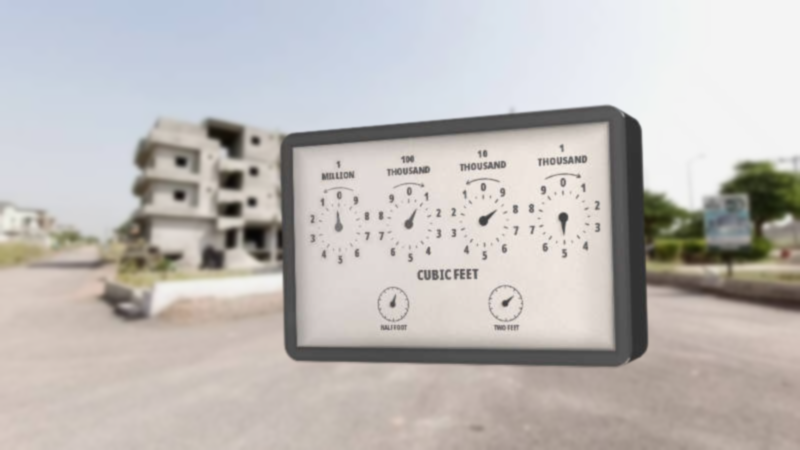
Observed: 8500 ft³
